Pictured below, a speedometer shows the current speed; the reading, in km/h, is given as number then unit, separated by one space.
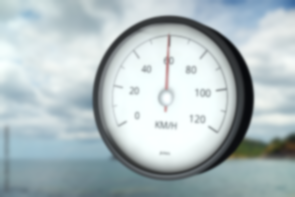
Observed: 60 km/h
